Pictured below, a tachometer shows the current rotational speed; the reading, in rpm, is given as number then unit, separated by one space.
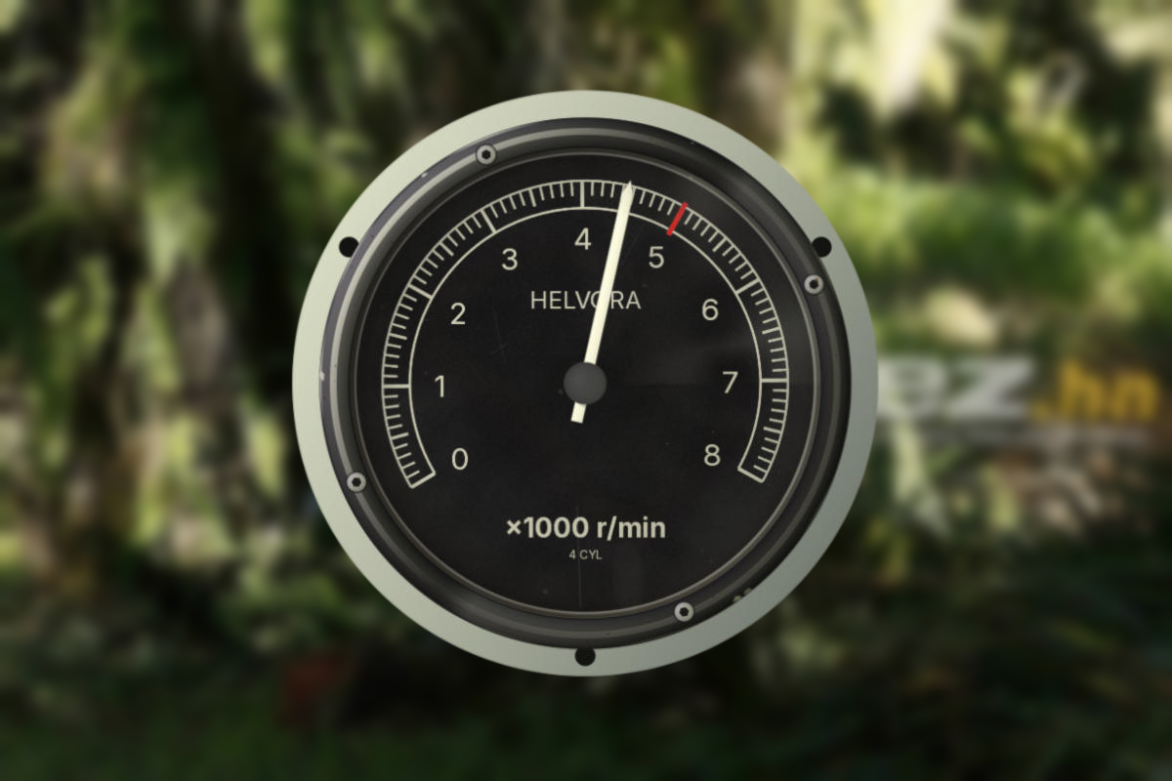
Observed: 4450 rpm
